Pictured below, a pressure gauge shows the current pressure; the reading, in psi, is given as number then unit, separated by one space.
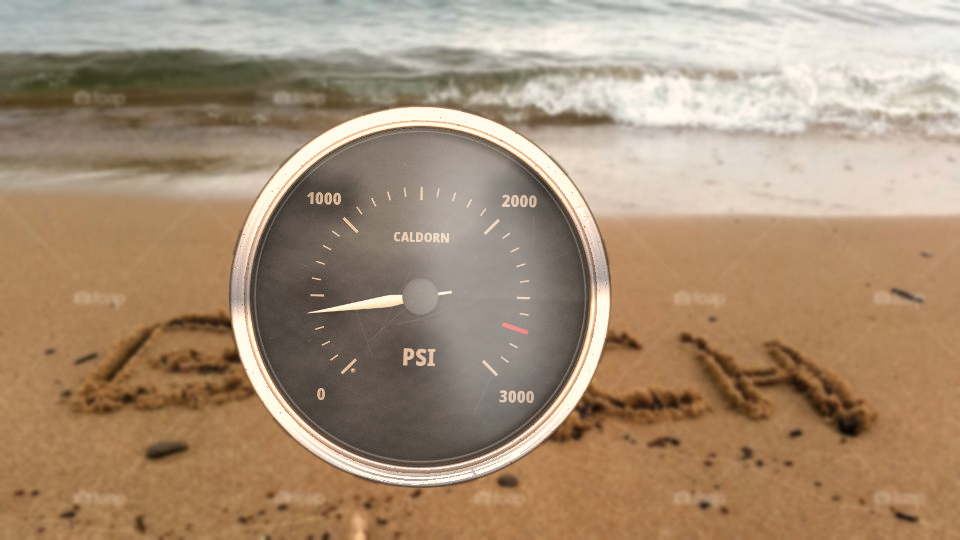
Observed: 400 psi
